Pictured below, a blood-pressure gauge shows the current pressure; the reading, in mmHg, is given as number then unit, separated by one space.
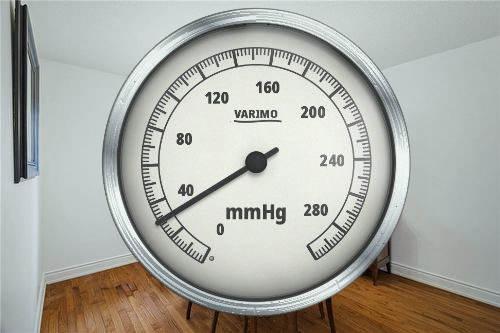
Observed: 30 mmHg
